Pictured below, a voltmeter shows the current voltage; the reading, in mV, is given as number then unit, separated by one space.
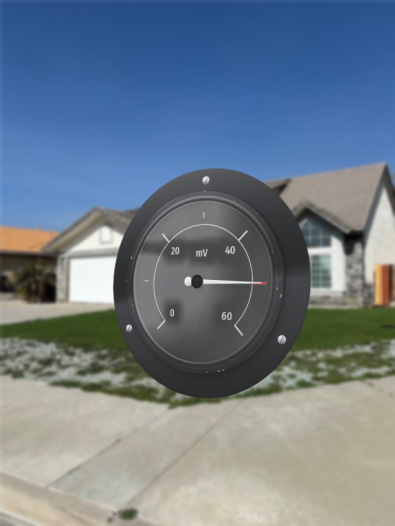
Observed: 50 mV
